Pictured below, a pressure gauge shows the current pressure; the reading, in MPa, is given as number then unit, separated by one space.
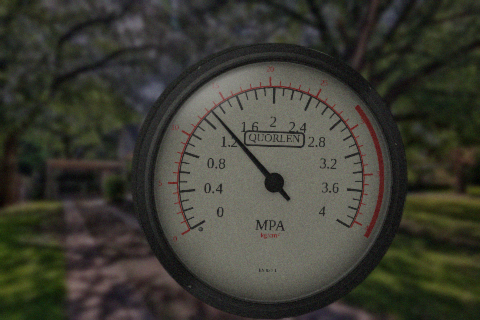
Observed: 1.3 MPa
